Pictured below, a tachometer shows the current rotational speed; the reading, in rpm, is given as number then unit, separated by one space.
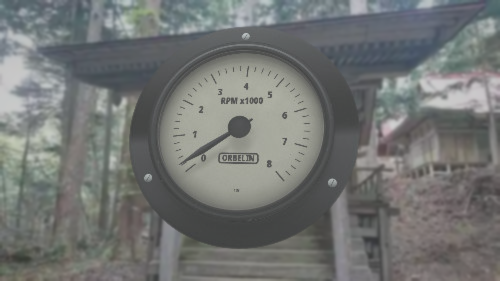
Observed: 200 rpm
